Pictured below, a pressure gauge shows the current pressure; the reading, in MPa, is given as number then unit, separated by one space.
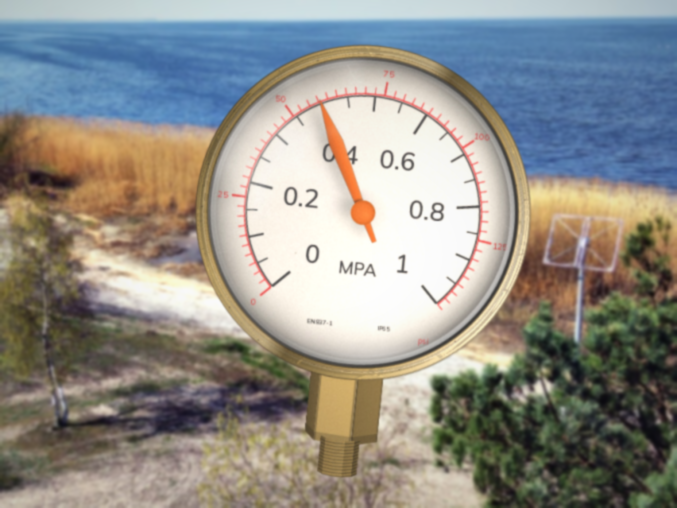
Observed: 0.4 MPa
